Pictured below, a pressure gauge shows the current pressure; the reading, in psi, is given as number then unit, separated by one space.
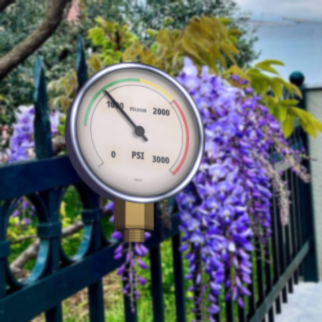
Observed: 1000 psi
